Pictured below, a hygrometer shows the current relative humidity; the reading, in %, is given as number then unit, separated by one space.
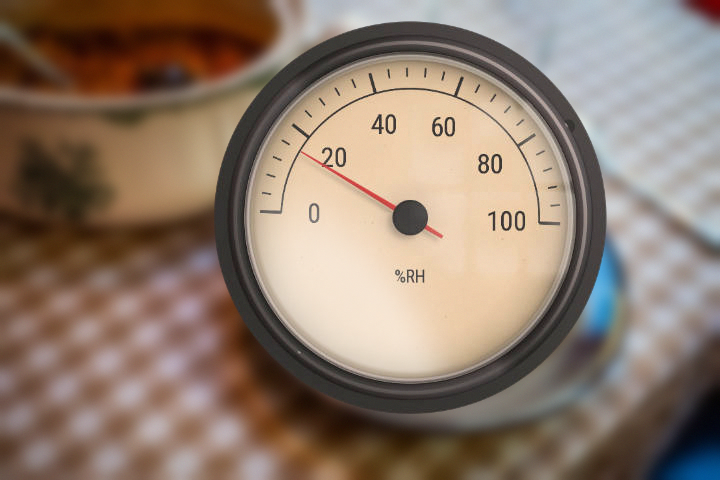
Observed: 16 %
